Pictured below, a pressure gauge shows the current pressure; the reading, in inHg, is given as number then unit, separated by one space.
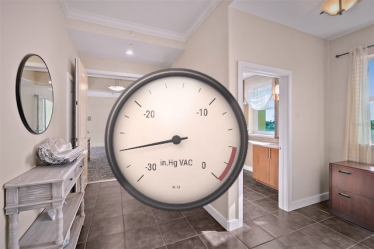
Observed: -26 inHg
